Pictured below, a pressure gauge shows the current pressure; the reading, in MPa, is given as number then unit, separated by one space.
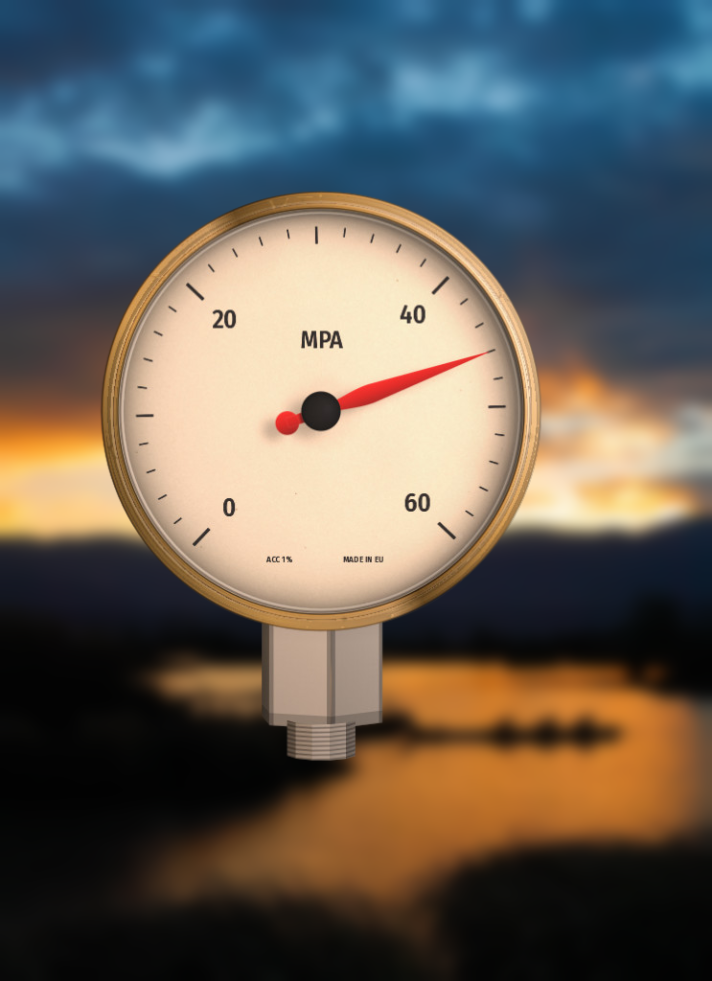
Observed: 46 MPa
